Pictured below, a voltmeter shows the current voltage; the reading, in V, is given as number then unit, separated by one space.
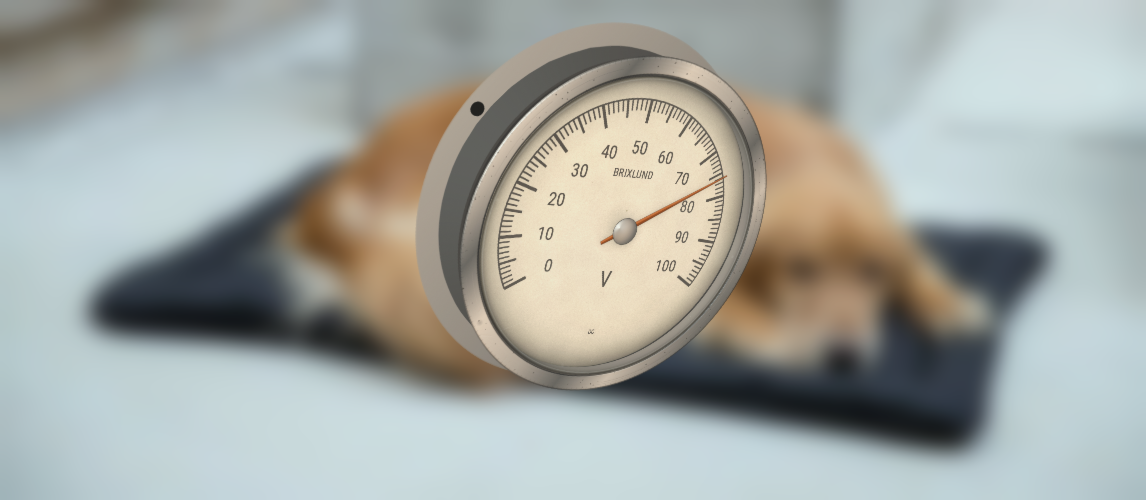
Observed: 75 V
